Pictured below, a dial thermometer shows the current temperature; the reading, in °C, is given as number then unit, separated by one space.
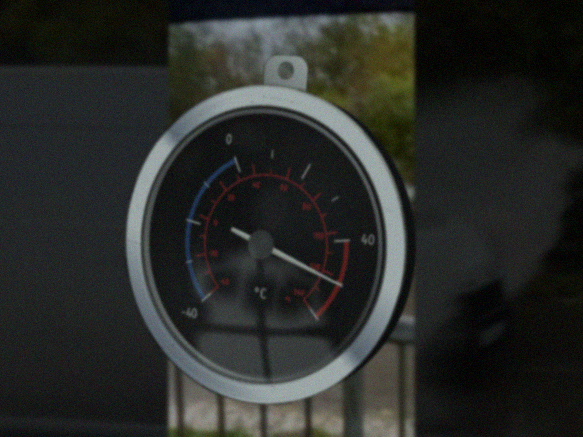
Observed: 50 °C
